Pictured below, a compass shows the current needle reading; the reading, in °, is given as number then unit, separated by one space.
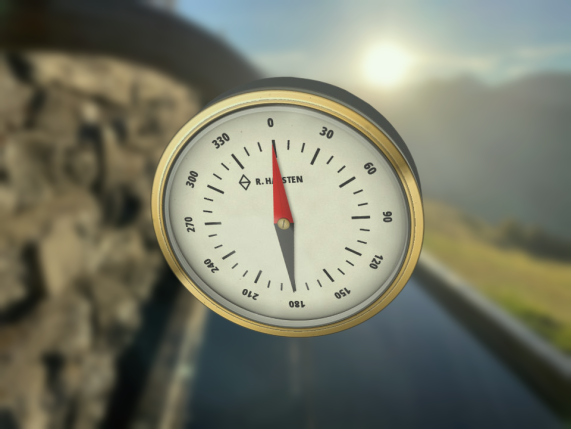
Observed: 0 °
